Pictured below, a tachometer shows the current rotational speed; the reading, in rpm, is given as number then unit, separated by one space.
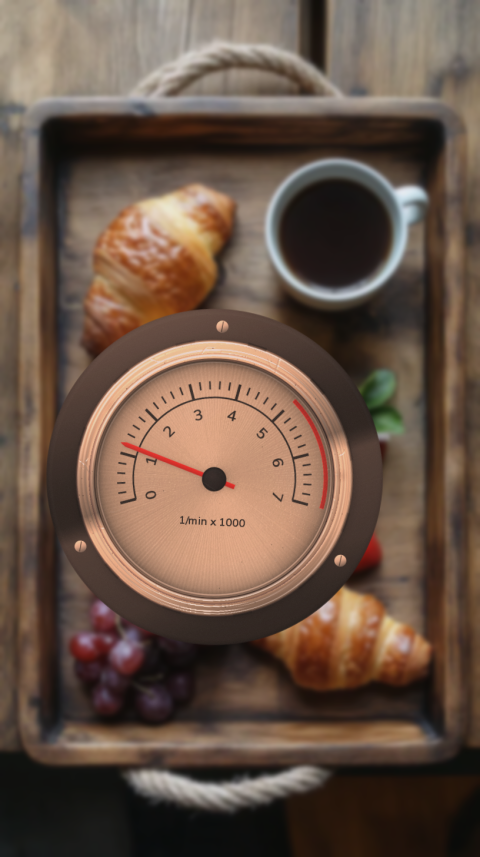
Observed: 1200 rpm
